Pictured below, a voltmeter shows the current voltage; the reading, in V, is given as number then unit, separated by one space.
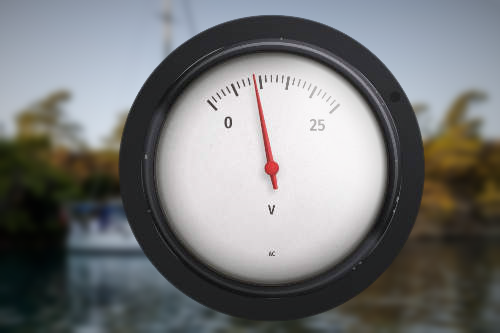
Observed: 9 V
